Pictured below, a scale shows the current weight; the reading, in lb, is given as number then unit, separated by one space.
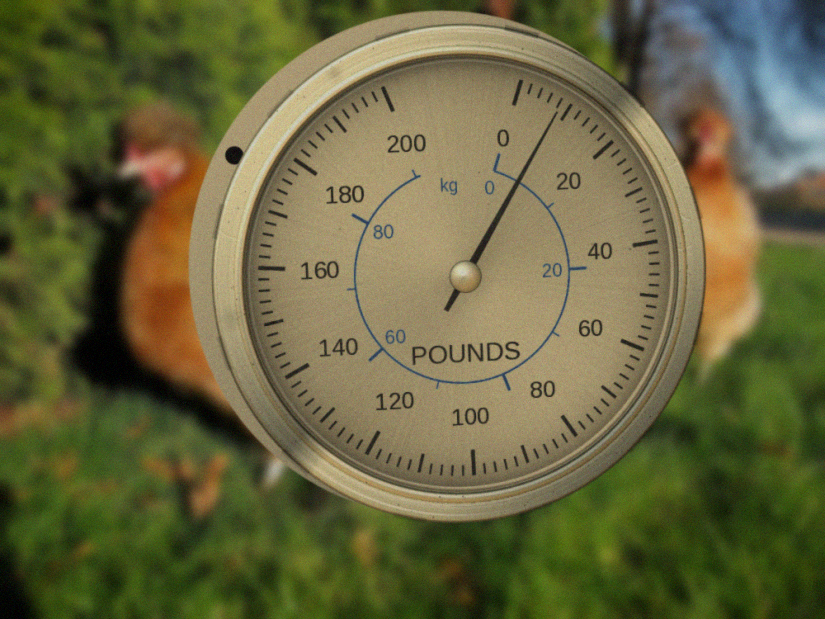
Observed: 8 lb
